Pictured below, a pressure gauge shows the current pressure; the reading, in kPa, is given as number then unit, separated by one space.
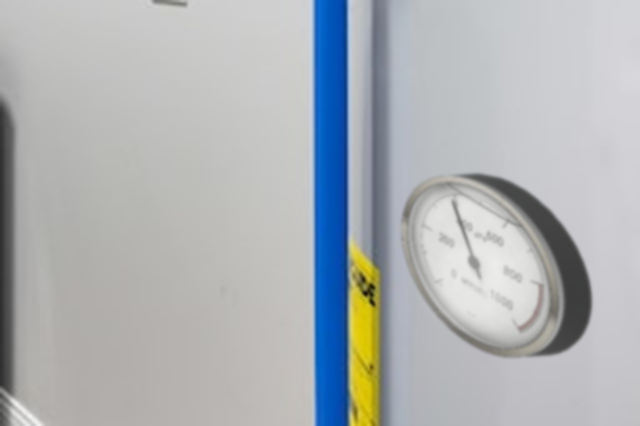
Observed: 400 kPa
